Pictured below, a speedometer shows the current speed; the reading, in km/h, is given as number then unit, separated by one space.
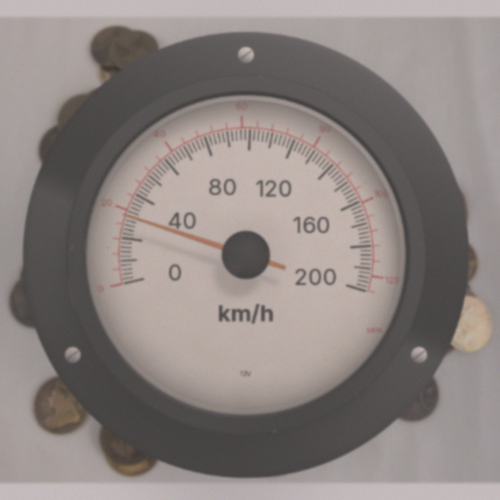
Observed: 30 km/h
